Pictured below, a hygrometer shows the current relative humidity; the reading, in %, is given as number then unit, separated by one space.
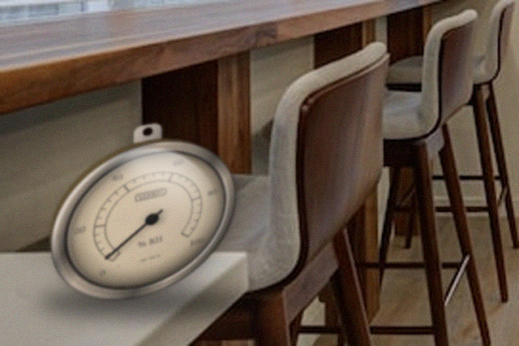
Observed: 4 %
